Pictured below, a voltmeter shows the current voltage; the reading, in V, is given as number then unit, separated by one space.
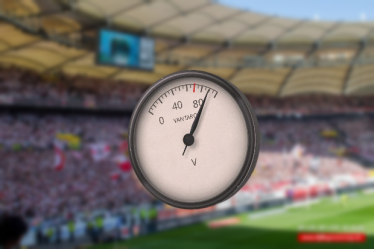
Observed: 90 V
